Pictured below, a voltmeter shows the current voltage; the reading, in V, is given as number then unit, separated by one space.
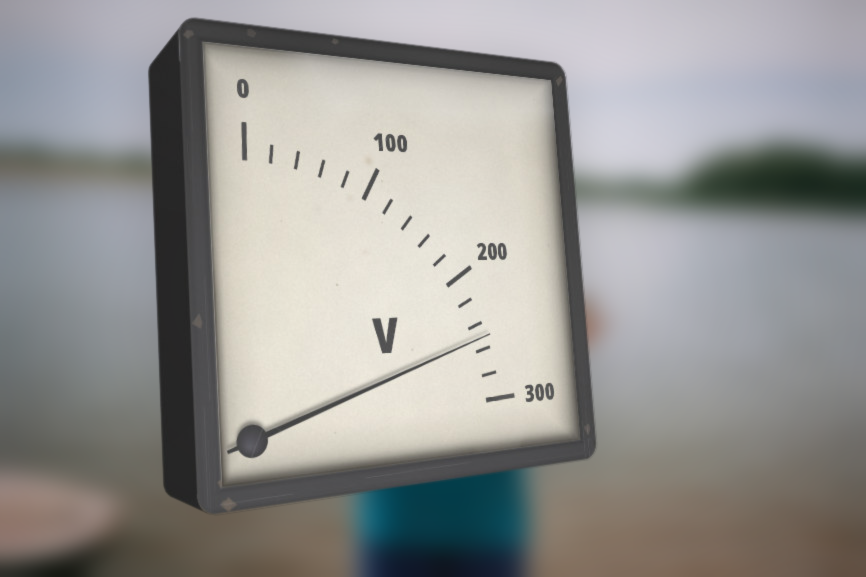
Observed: 250 V
